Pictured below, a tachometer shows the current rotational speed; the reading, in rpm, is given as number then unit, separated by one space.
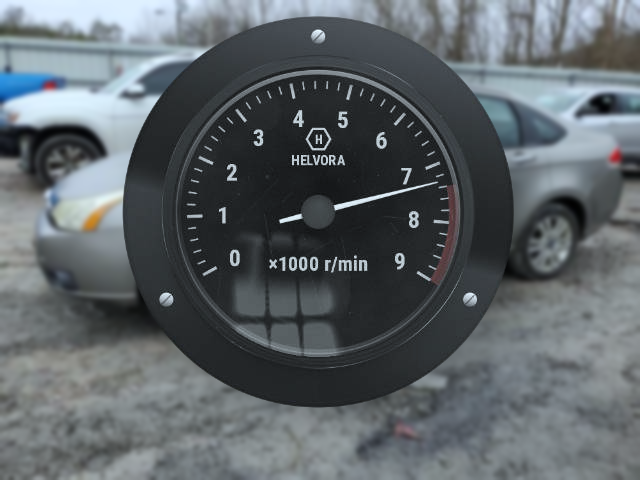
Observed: 7300 rpm
